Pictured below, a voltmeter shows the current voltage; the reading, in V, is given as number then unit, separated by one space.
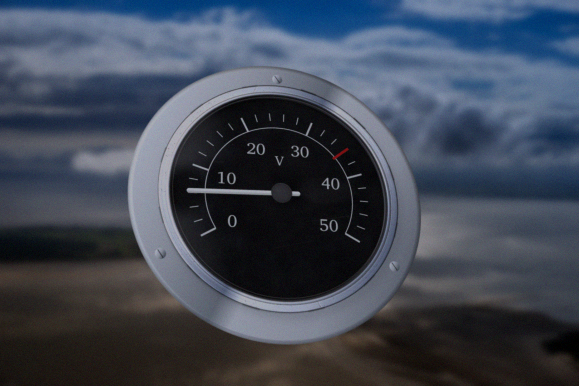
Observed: 6 V
